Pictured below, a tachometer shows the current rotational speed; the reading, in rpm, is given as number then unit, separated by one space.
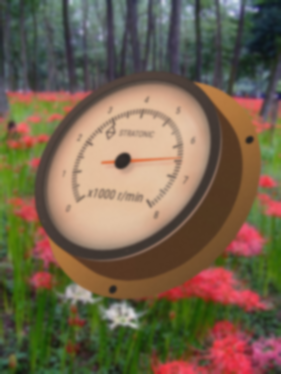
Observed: 6500 rpm
